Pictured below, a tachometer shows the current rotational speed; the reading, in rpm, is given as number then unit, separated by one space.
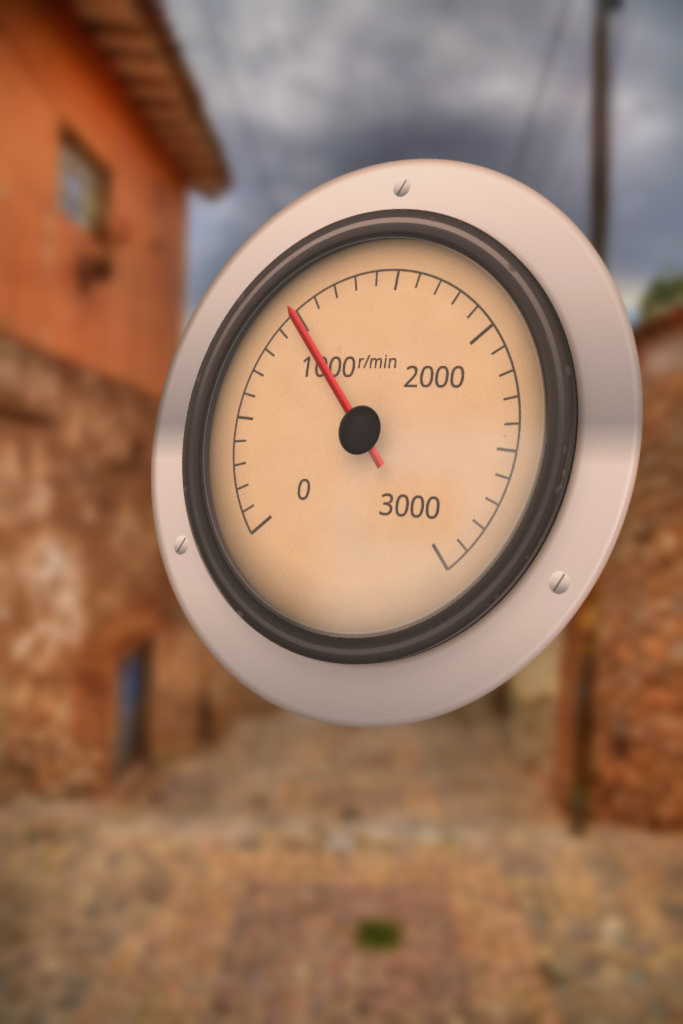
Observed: 1000 rpm
